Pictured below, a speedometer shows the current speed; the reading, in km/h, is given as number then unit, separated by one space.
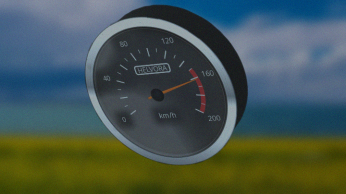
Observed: 160 km/h
